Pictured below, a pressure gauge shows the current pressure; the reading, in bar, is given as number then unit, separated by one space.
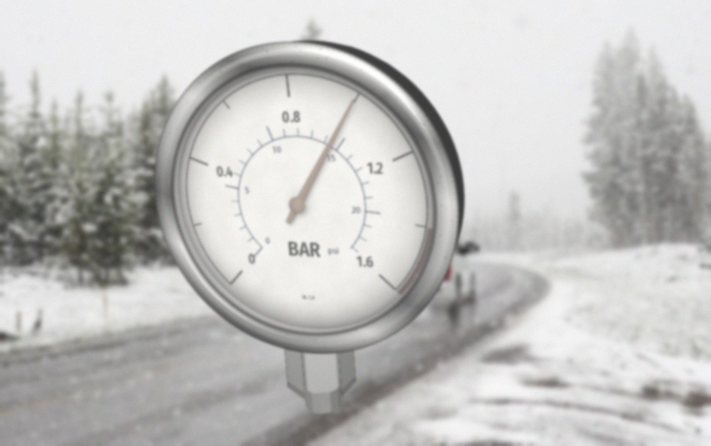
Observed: 1 bar
